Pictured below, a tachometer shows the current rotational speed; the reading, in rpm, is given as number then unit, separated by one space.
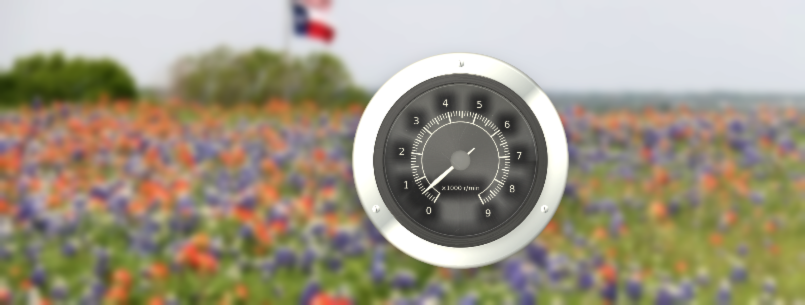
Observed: 500 rpm
